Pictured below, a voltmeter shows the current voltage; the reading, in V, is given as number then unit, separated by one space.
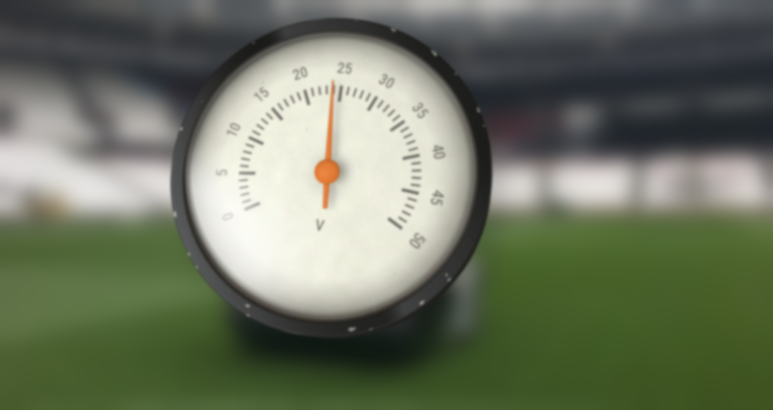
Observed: 24 V
